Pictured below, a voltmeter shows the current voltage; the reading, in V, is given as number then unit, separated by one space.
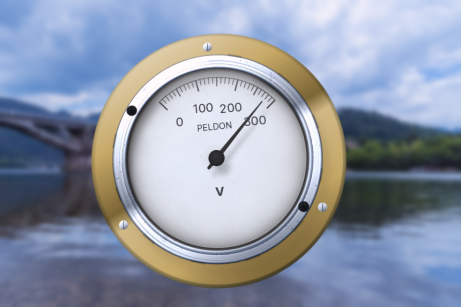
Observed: 280 V
